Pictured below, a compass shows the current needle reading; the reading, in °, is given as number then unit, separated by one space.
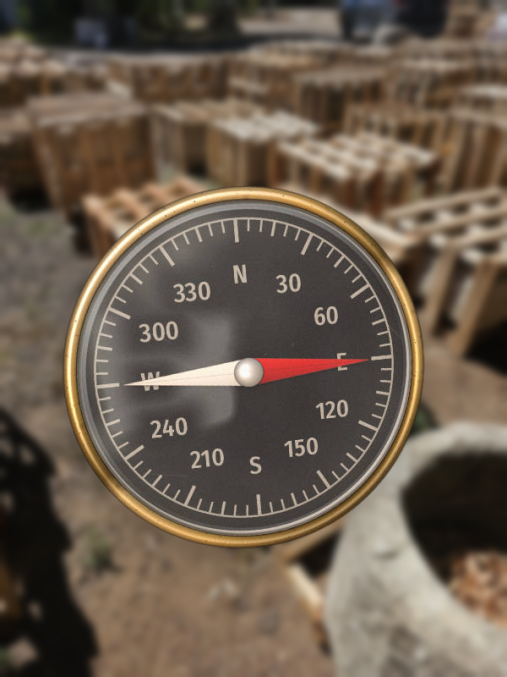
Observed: 90 °
